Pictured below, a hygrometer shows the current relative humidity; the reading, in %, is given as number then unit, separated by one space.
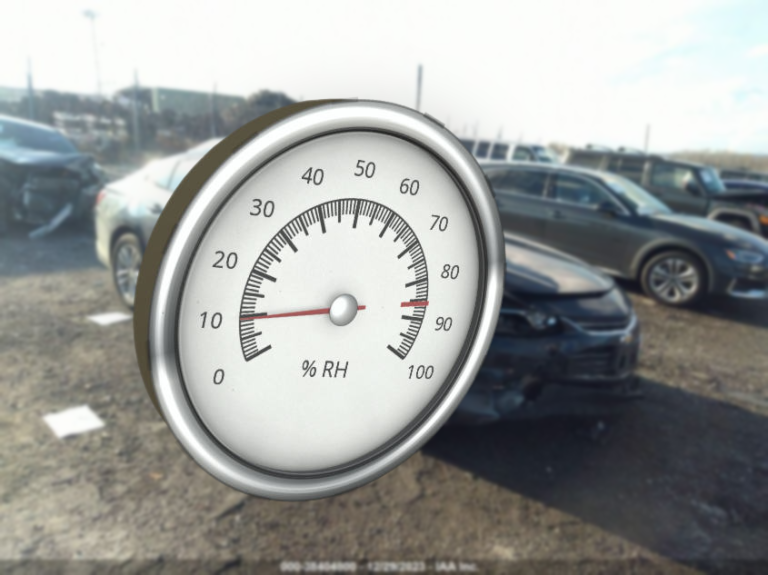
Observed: 10 %
